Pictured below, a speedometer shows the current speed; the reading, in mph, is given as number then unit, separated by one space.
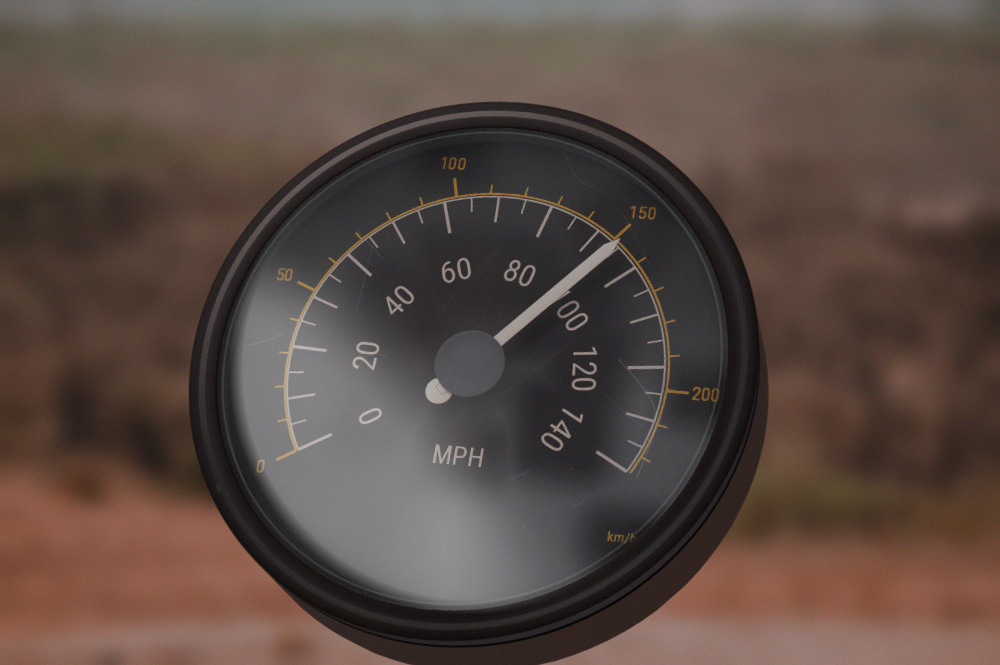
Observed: 95 mph
